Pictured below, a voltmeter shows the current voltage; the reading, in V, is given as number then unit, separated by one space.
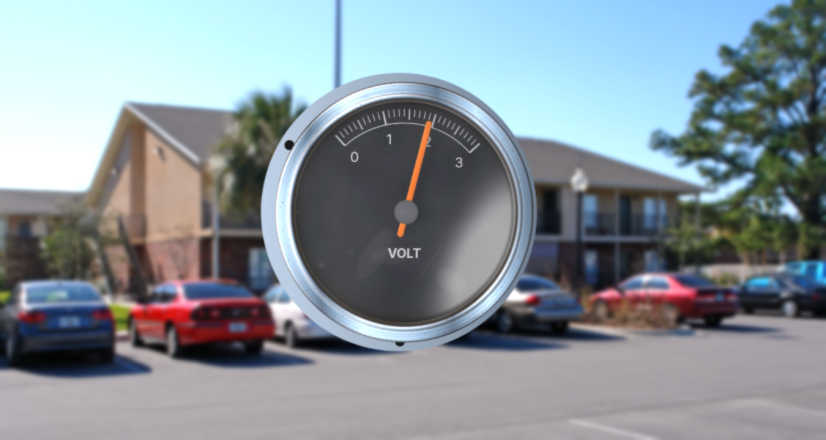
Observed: 1.9 V
